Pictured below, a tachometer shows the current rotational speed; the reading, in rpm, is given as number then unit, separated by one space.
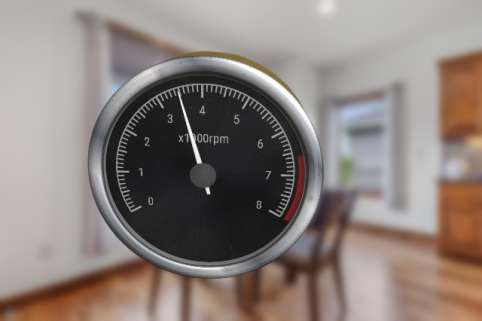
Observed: 3500 rpm
